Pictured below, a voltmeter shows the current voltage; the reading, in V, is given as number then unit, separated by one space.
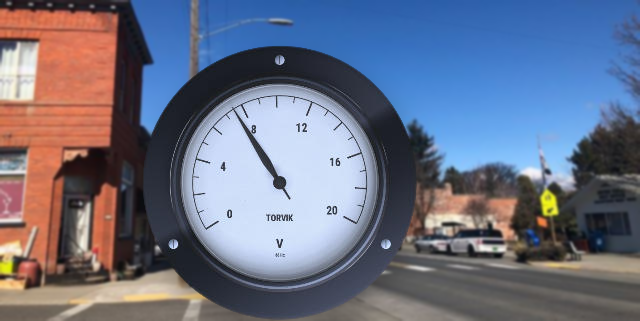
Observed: 7.5 V
